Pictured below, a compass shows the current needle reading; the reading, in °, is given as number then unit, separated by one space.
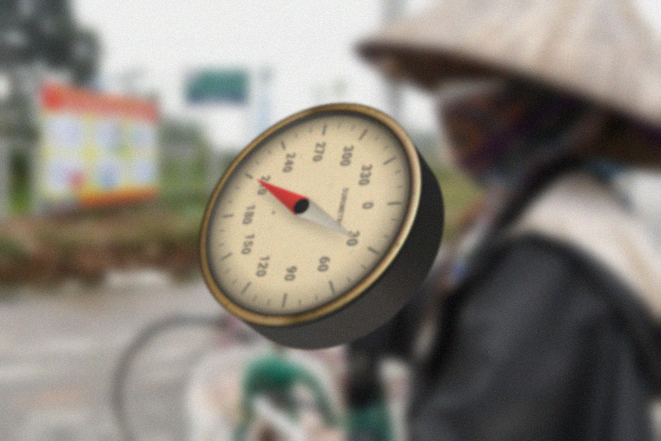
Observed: 210 °
